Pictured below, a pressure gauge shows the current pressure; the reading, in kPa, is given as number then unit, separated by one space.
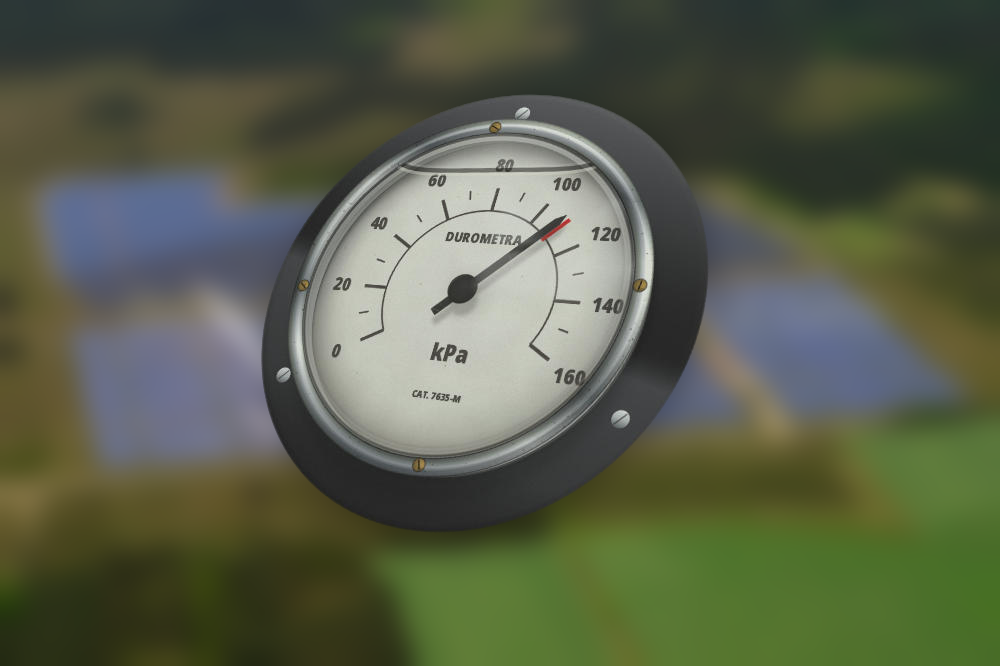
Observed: 110 kPa
